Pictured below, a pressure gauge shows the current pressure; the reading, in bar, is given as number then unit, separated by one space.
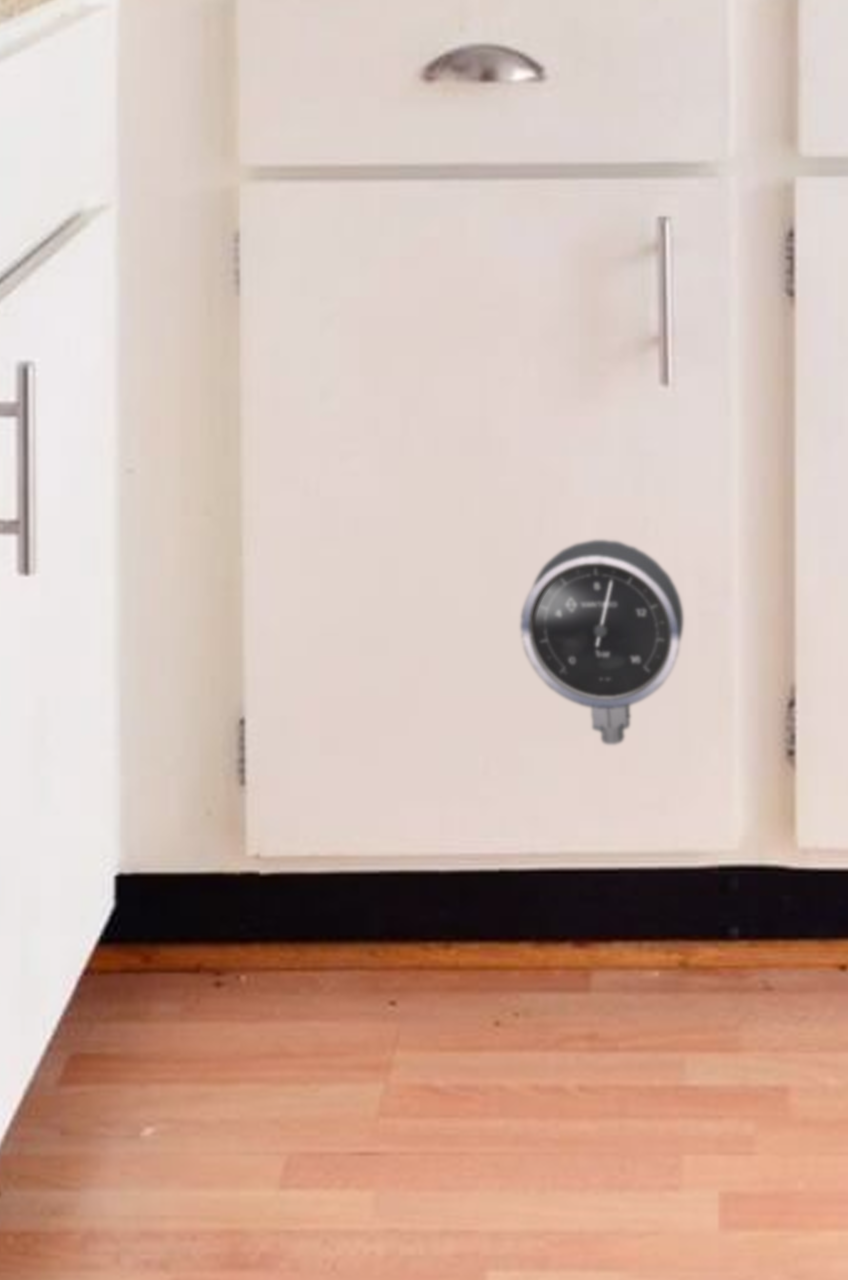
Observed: 9 bar
